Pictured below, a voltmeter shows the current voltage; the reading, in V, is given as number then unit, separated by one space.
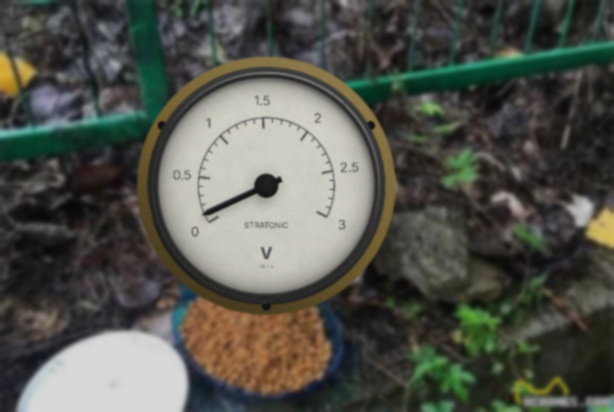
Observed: 0.1 V
